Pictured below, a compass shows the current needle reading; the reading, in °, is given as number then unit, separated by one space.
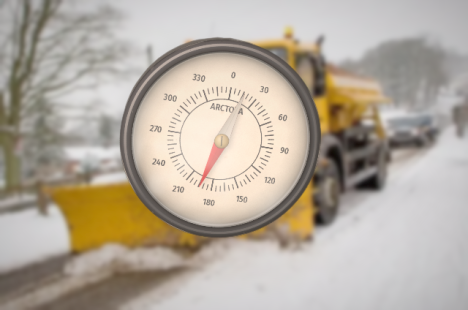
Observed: 195 °
